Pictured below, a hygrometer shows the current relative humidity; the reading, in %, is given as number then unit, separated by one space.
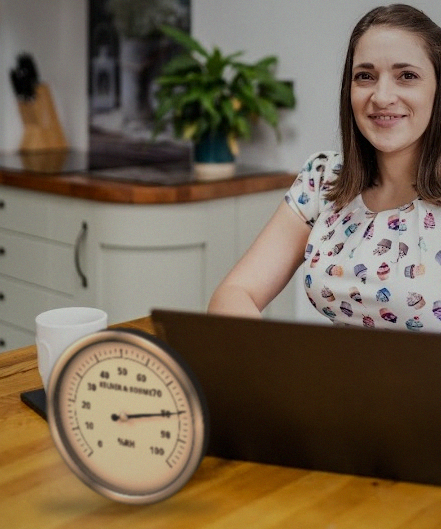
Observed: 80 %
